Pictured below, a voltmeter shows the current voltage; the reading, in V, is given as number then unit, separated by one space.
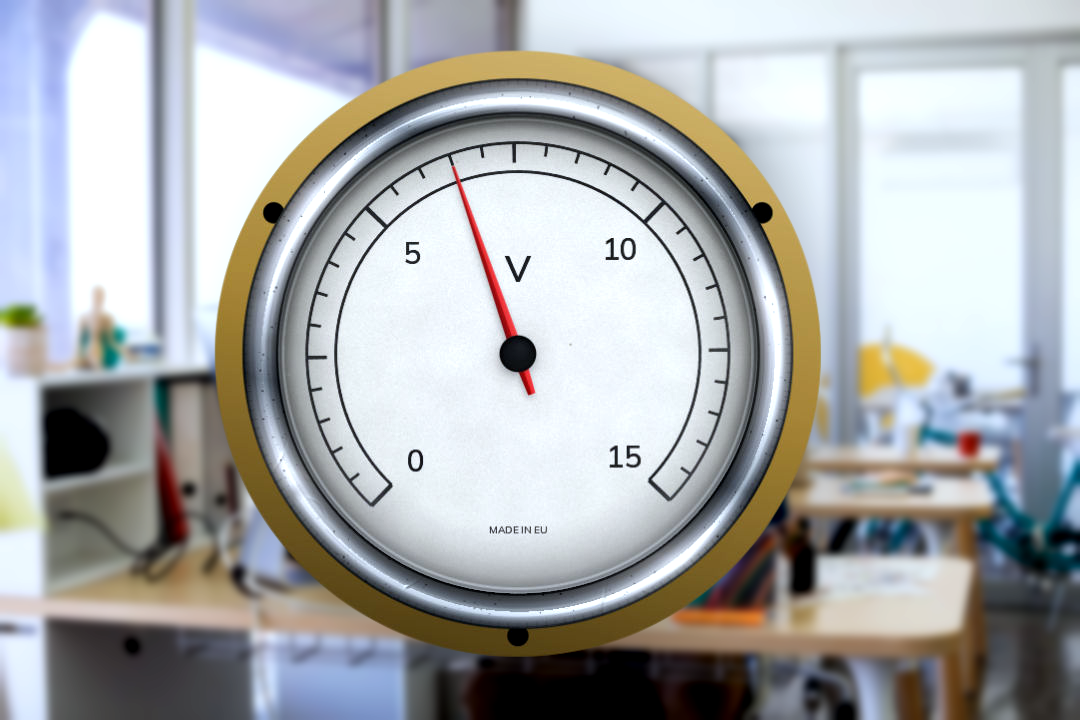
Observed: 6.5 V
